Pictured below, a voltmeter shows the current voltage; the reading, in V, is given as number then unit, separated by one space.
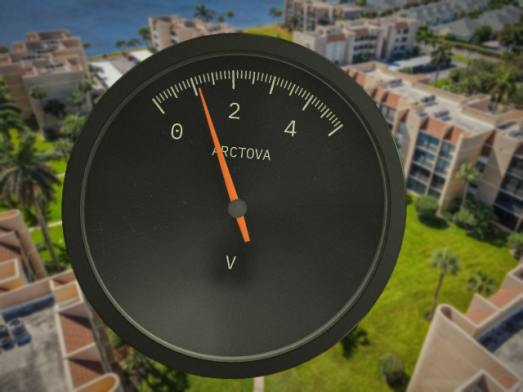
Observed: 1.1 V
